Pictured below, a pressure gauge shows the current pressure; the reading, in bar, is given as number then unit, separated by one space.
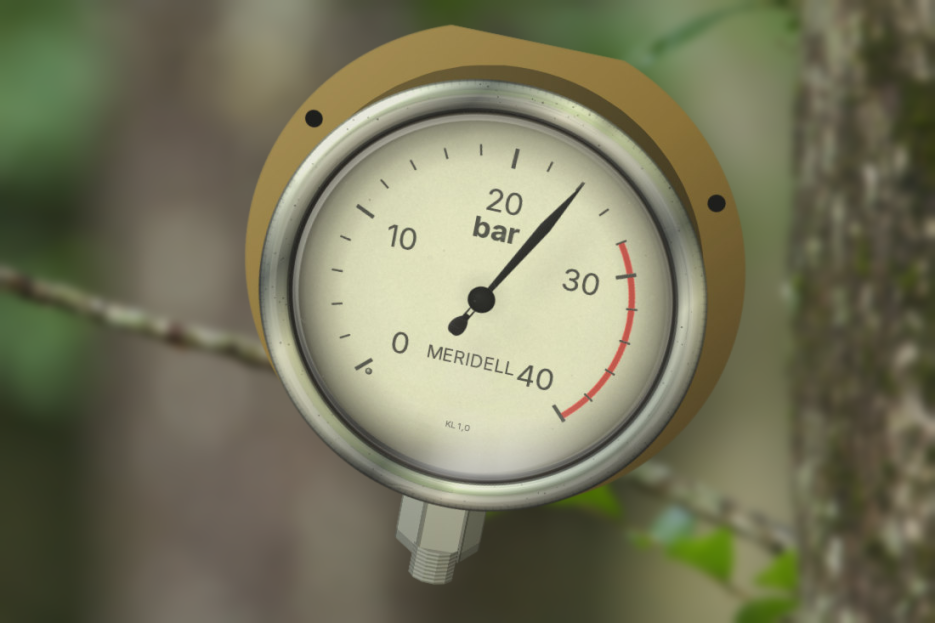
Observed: 24 bar
